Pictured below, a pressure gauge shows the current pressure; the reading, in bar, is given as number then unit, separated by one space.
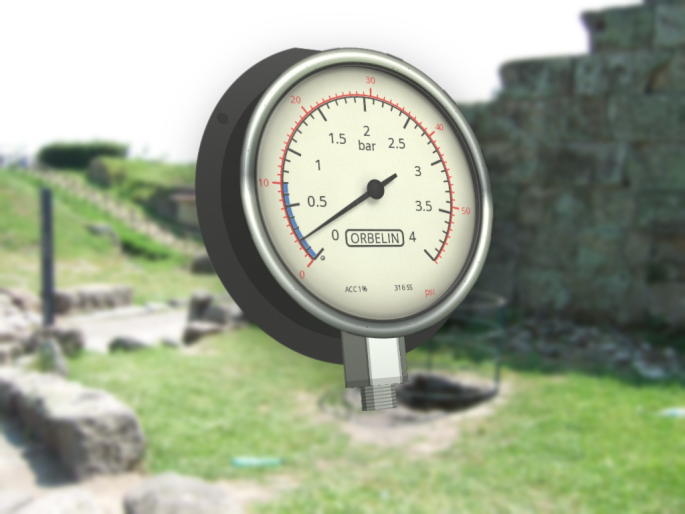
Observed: 0.2 bar
